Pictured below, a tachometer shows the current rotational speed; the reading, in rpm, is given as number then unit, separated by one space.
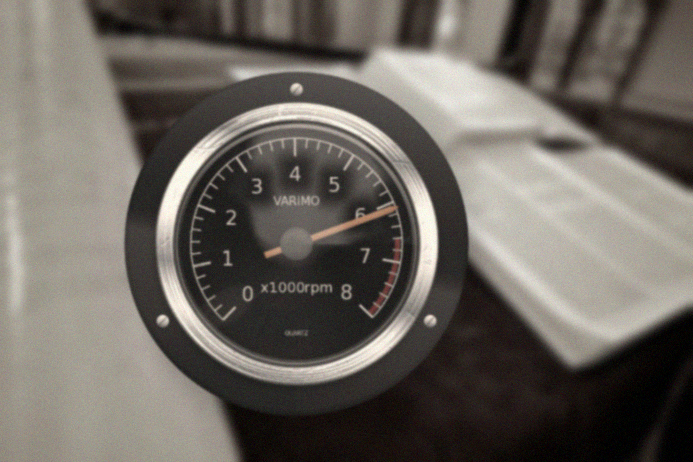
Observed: 6100 rpm
